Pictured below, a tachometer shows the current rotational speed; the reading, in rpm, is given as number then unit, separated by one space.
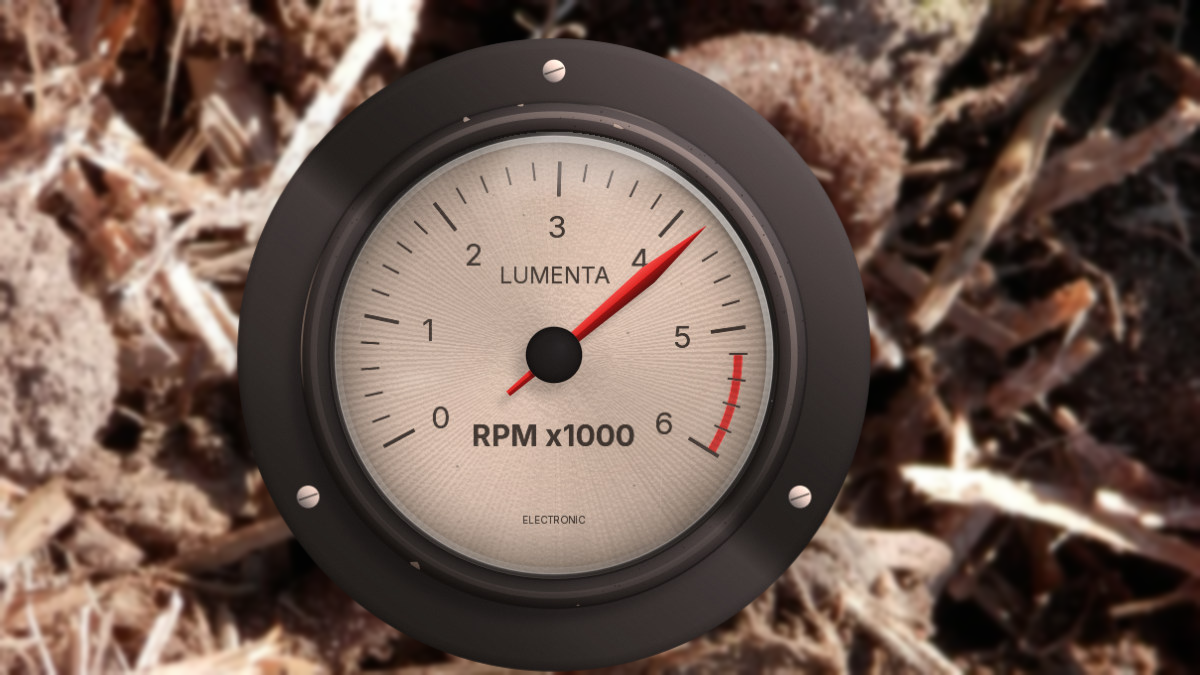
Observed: 4200 rpm
